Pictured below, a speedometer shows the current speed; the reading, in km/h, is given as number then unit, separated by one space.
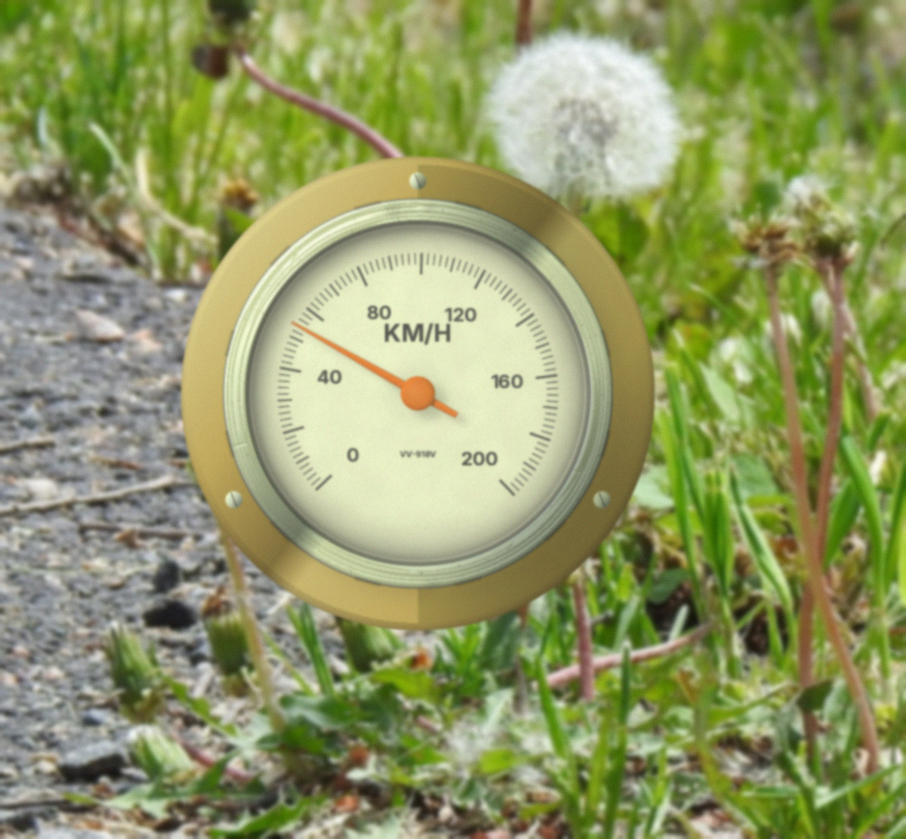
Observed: 54 km/h
